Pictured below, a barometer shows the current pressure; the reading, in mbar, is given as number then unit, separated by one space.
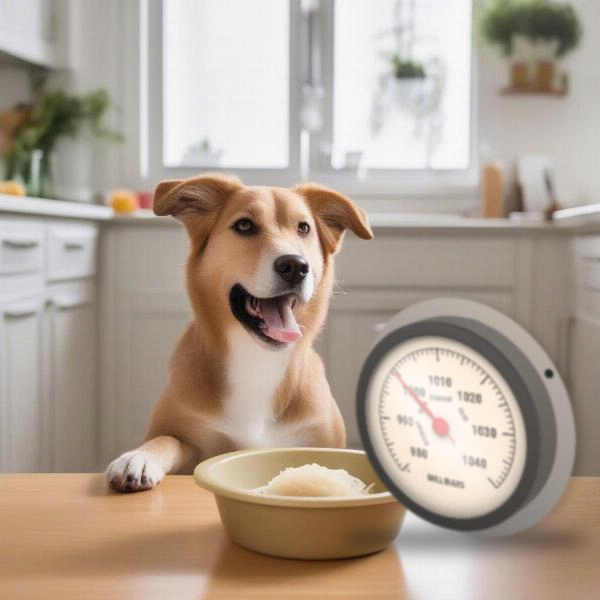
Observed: 1000 mbar
